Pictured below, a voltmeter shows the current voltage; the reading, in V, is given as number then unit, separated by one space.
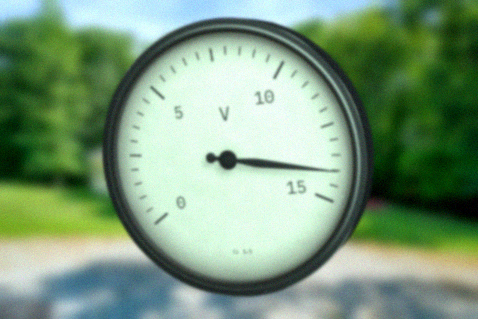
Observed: 14 V
